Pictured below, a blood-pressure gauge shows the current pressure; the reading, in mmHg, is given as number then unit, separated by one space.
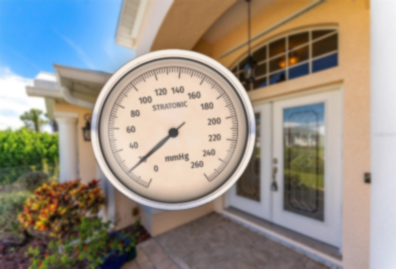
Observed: 20 mmHg
